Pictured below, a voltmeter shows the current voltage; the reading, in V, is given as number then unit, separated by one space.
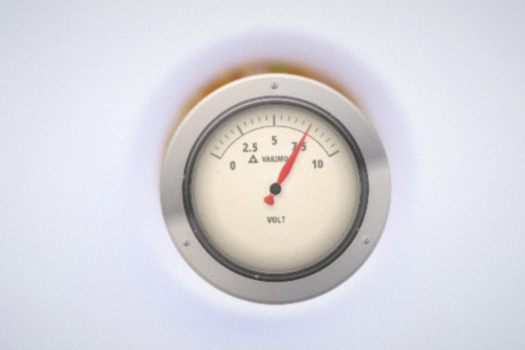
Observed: 7.5 V
